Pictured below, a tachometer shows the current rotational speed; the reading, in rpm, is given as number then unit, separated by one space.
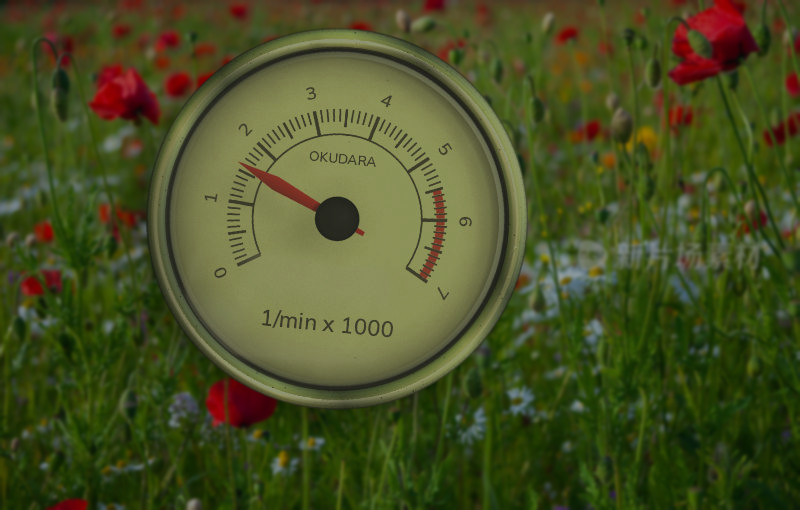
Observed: 1600 rpm
